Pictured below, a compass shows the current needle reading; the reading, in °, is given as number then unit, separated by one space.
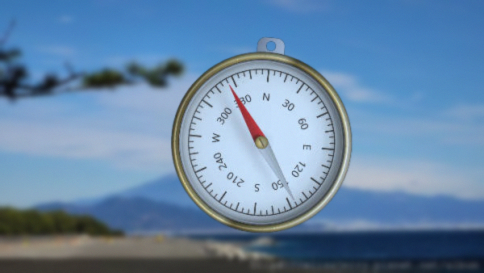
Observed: 325 °
